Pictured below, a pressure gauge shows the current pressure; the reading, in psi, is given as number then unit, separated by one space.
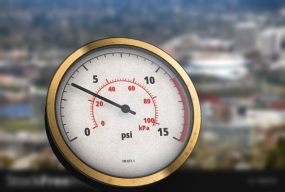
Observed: 3.5 psi
